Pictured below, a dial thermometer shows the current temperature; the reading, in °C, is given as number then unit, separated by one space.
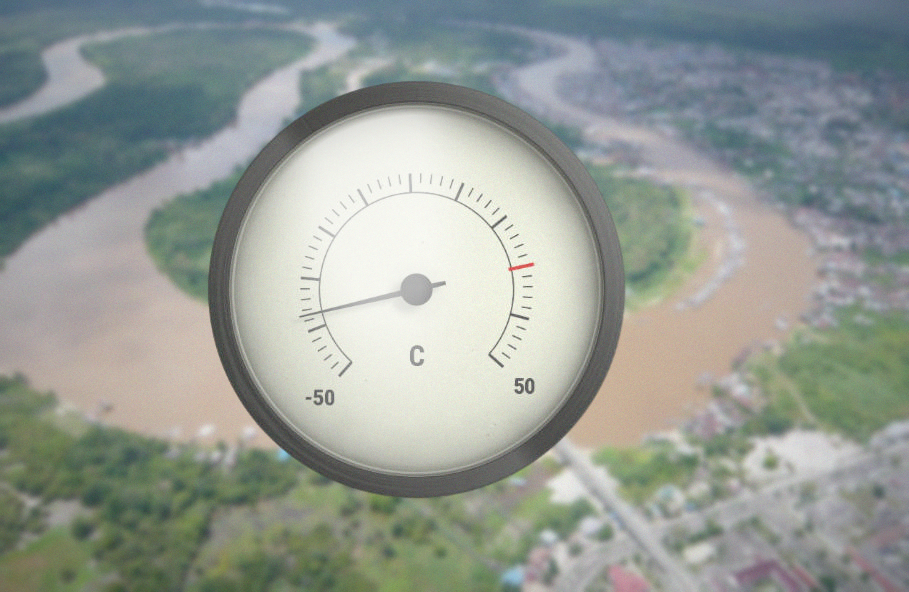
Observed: -37 °C
